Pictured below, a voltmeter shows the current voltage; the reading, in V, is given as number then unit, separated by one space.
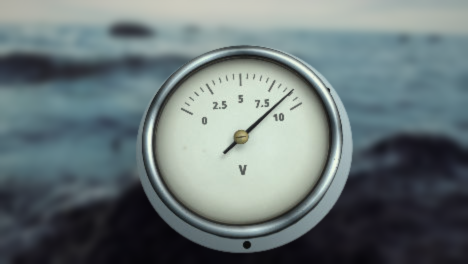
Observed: 9 V
